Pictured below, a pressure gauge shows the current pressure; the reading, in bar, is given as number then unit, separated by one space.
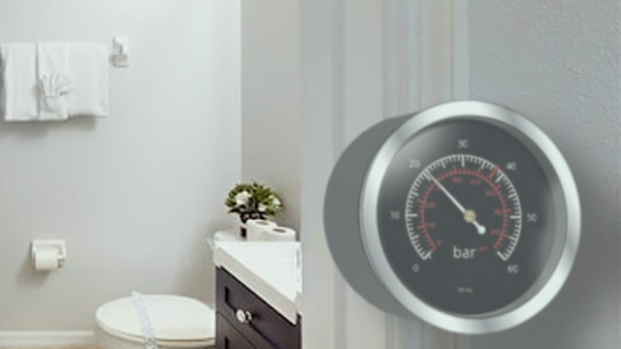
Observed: 20 bar
